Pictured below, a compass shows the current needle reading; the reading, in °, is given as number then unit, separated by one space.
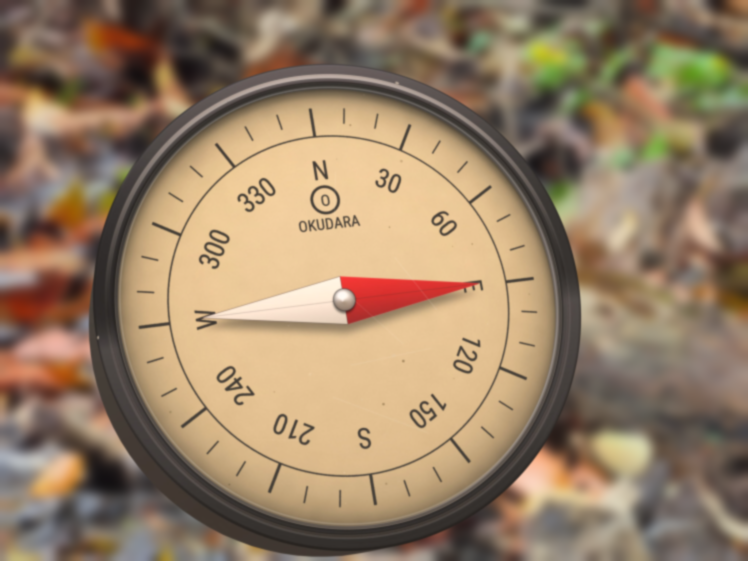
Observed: 90 °
